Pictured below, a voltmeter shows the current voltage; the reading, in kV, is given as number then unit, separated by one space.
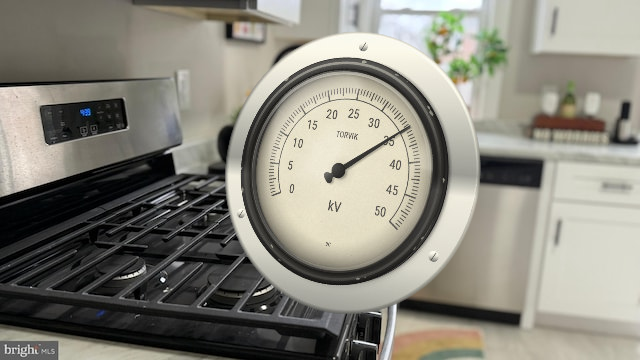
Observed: 35 kV
